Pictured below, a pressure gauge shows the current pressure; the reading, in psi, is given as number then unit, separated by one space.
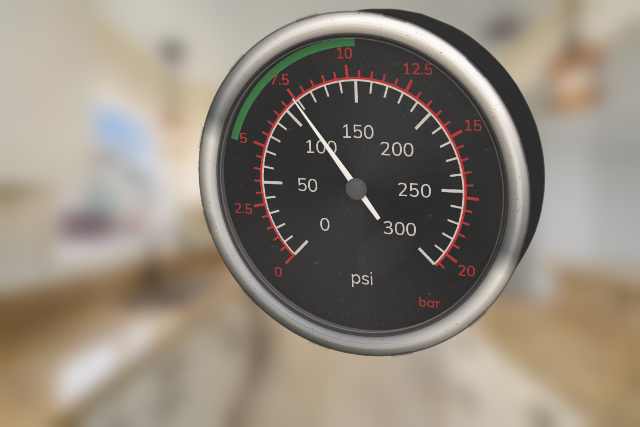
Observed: 110 psi
